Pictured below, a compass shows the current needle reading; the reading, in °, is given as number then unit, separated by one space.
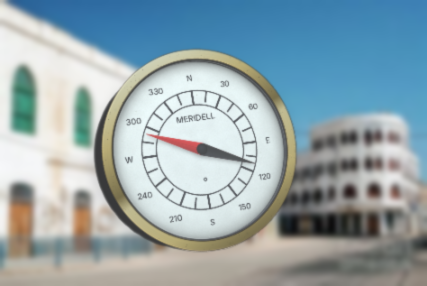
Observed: 292.5 °
